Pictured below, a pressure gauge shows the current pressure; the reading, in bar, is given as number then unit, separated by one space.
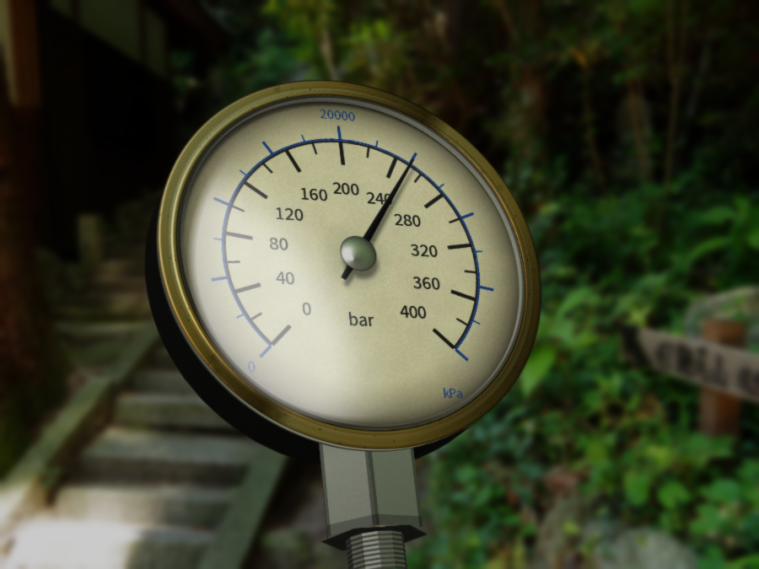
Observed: 250 bar
